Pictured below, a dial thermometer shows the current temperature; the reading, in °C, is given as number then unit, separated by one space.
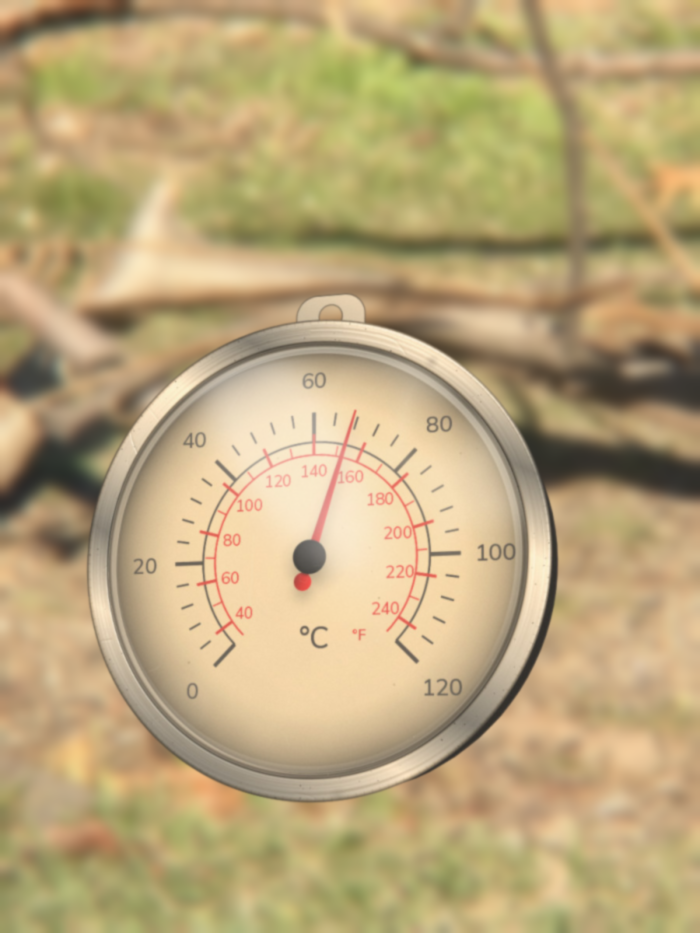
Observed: 68 °C
